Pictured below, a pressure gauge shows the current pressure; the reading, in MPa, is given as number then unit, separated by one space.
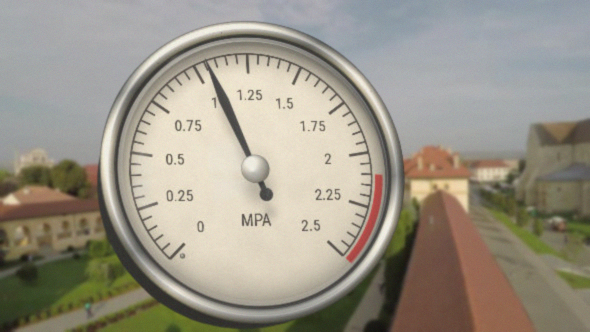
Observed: 1.05 MPa
